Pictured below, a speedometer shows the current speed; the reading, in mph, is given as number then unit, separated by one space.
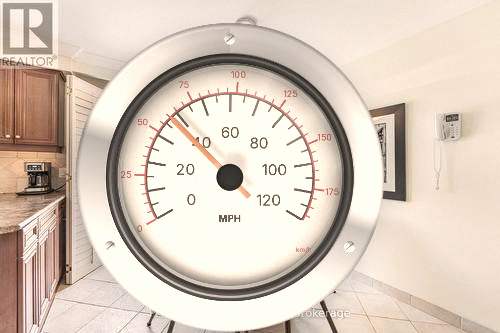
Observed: 37.5 mph
